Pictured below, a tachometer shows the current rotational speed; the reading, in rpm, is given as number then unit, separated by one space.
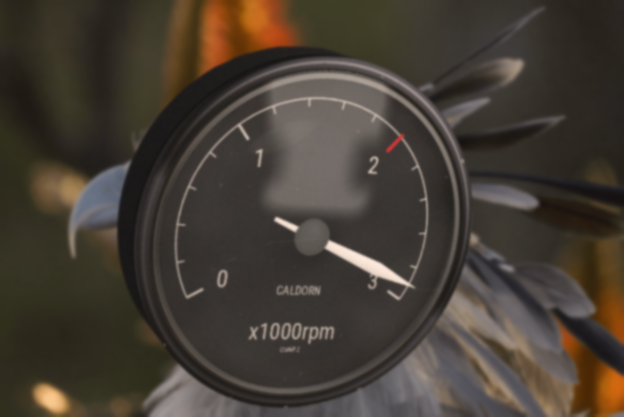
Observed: 2900 rpm
